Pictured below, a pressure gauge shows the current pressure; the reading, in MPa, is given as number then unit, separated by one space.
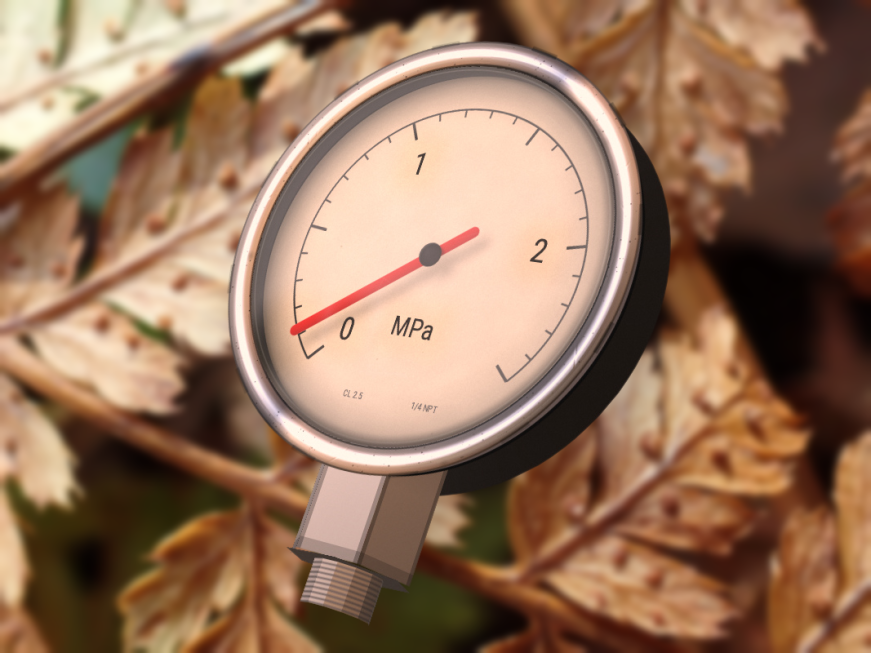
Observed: 0.1 MPa
